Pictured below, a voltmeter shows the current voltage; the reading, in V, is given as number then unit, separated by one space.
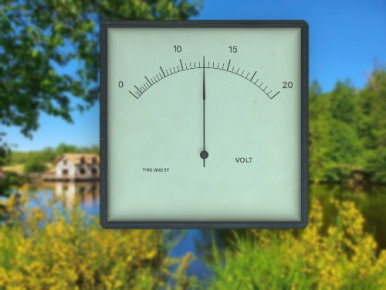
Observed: 12.5 V
